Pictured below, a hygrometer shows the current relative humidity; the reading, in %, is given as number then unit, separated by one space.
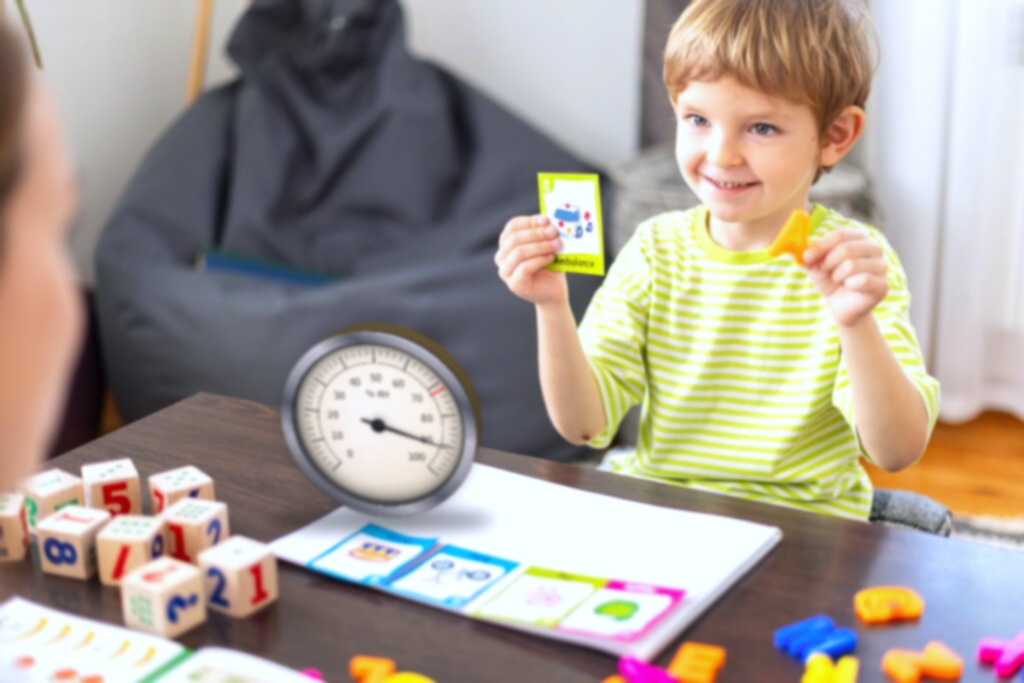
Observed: 90 %
